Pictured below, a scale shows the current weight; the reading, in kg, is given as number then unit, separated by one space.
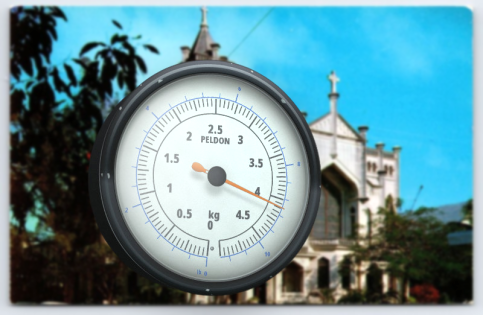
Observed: 4.1 kg
